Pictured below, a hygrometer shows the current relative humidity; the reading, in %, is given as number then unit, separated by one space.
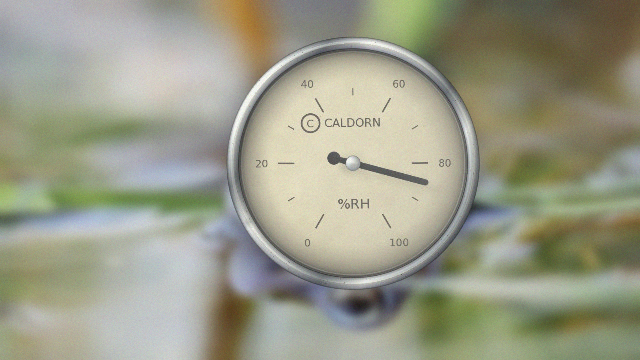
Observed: 85 %
